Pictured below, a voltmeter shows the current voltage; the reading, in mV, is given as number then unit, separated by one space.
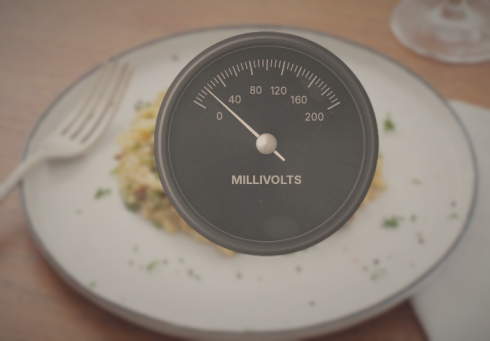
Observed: 20 mV
